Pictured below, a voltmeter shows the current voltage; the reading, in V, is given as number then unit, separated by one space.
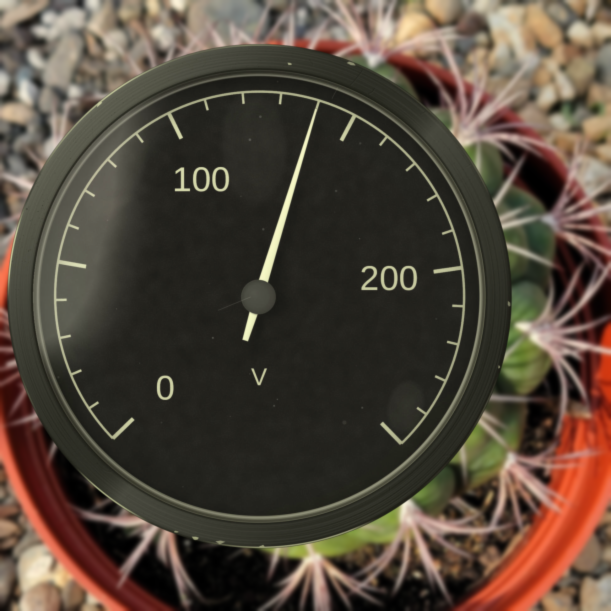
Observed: 140 V
